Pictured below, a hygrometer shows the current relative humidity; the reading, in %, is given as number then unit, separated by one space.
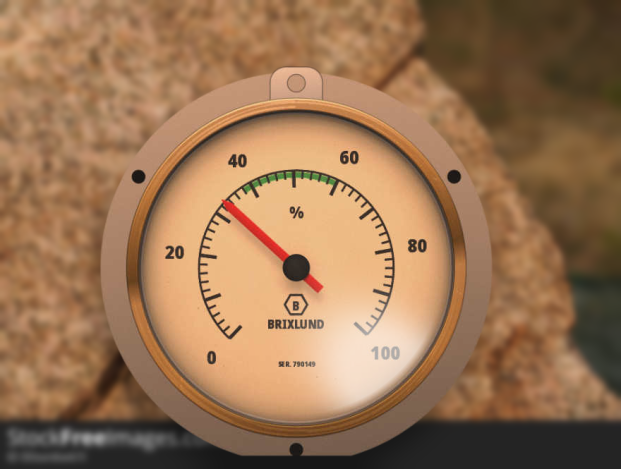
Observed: 33 %
